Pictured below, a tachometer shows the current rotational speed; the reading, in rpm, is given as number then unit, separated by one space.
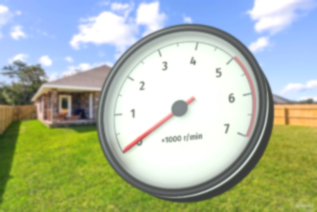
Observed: 0 rpm
